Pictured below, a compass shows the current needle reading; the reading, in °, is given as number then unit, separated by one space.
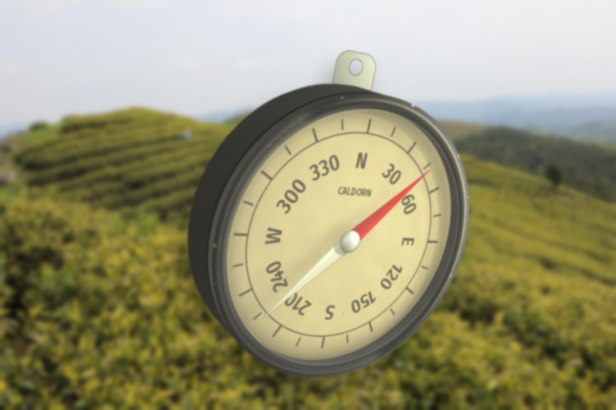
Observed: 45 °
